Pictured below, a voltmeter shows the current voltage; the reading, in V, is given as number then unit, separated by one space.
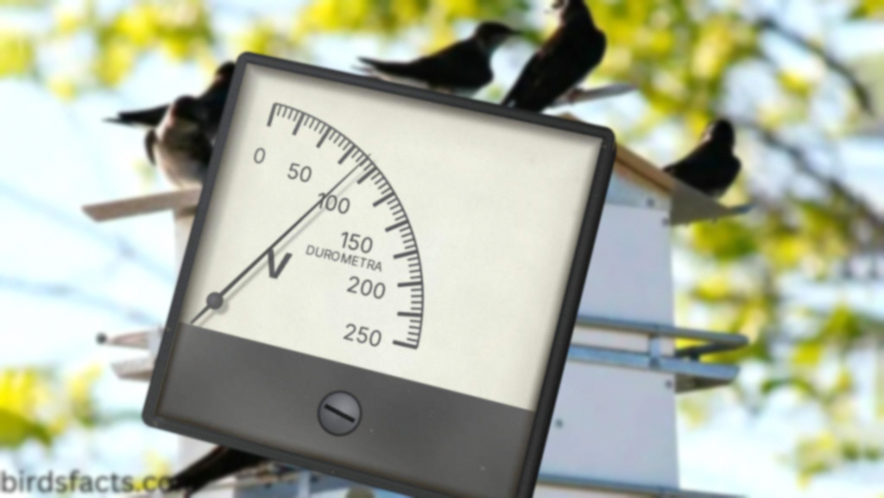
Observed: 90 V
